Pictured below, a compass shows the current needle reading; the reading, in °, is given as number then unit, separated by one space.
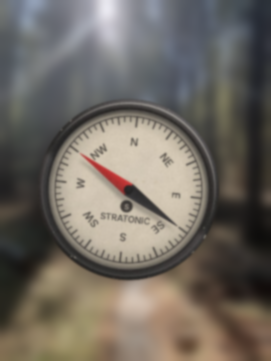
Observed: 300 °
